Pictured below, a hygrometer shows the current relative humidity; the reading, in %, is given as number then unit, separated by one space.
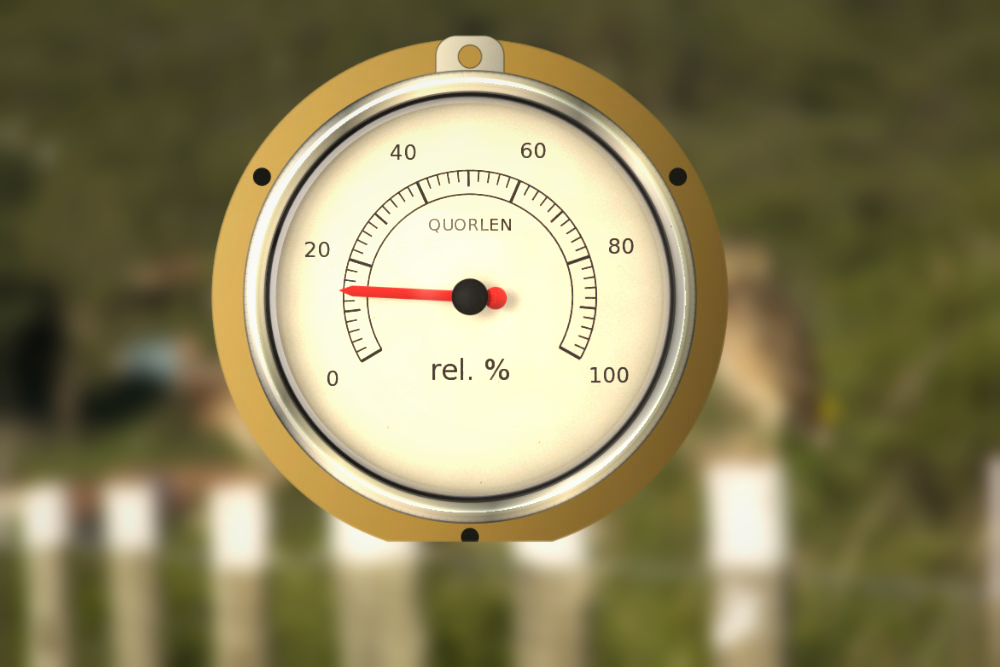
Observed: 14 %
